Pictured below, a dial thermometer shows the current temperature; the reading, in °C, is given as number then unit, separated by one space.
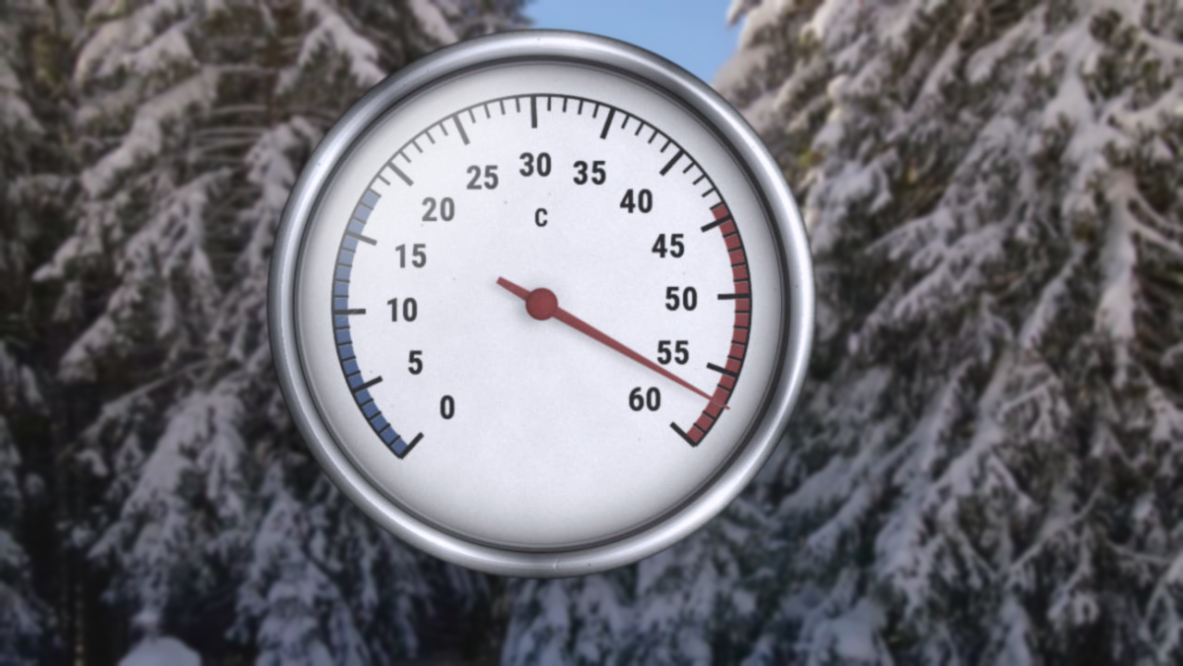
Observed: 57 °C
